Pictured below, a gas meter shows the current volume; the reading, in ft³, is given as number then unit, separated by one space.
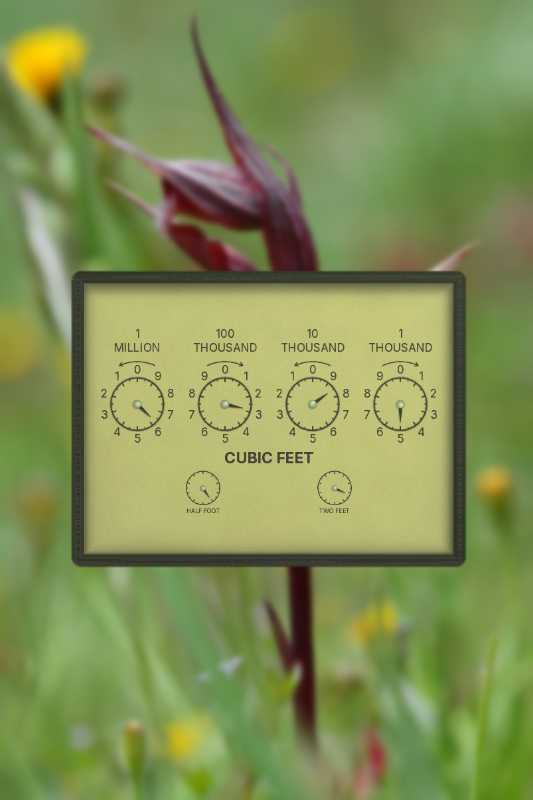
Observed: 628500 ft³
